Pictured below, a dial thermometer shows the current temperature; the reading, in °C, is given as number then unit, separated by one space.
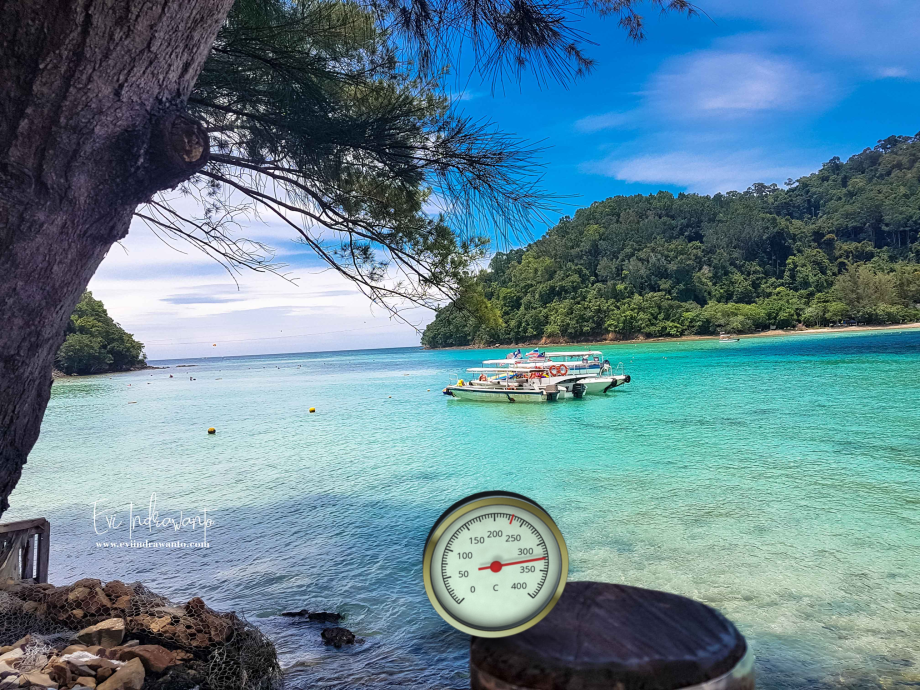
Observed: 325 °C
